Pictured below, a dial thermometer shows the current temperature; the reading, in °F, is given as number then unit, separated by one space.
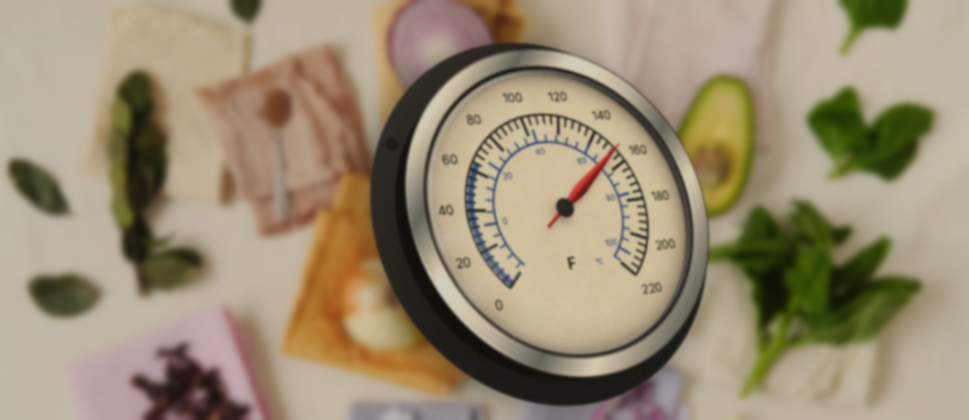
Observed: 152 °F
